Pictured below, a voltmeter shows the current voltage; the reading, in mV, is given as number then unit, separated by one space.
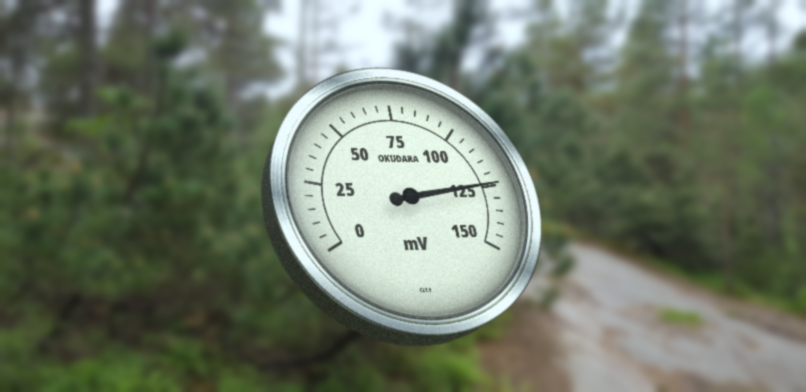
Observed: 125 mV
